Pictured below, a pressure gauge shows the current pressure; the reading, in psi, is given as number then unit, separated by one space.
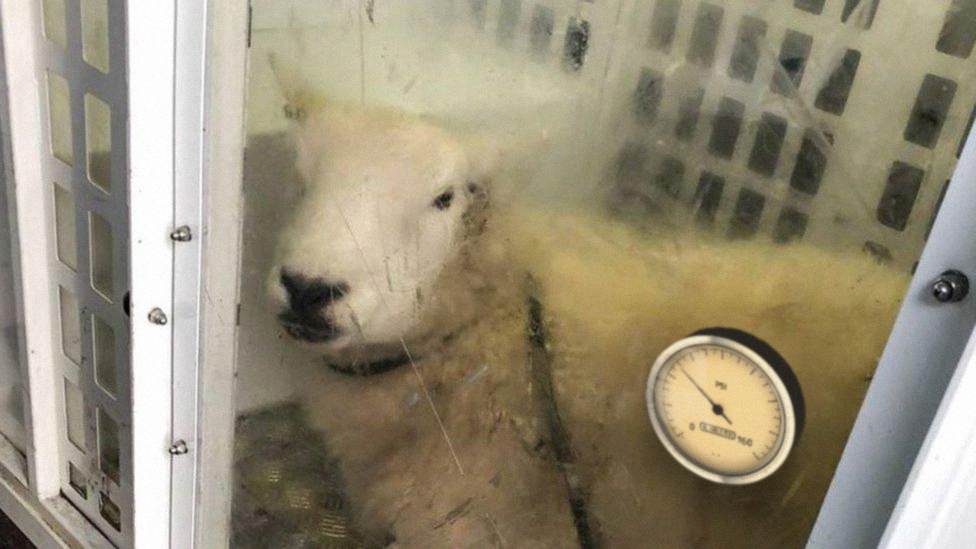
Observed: 50 psi
